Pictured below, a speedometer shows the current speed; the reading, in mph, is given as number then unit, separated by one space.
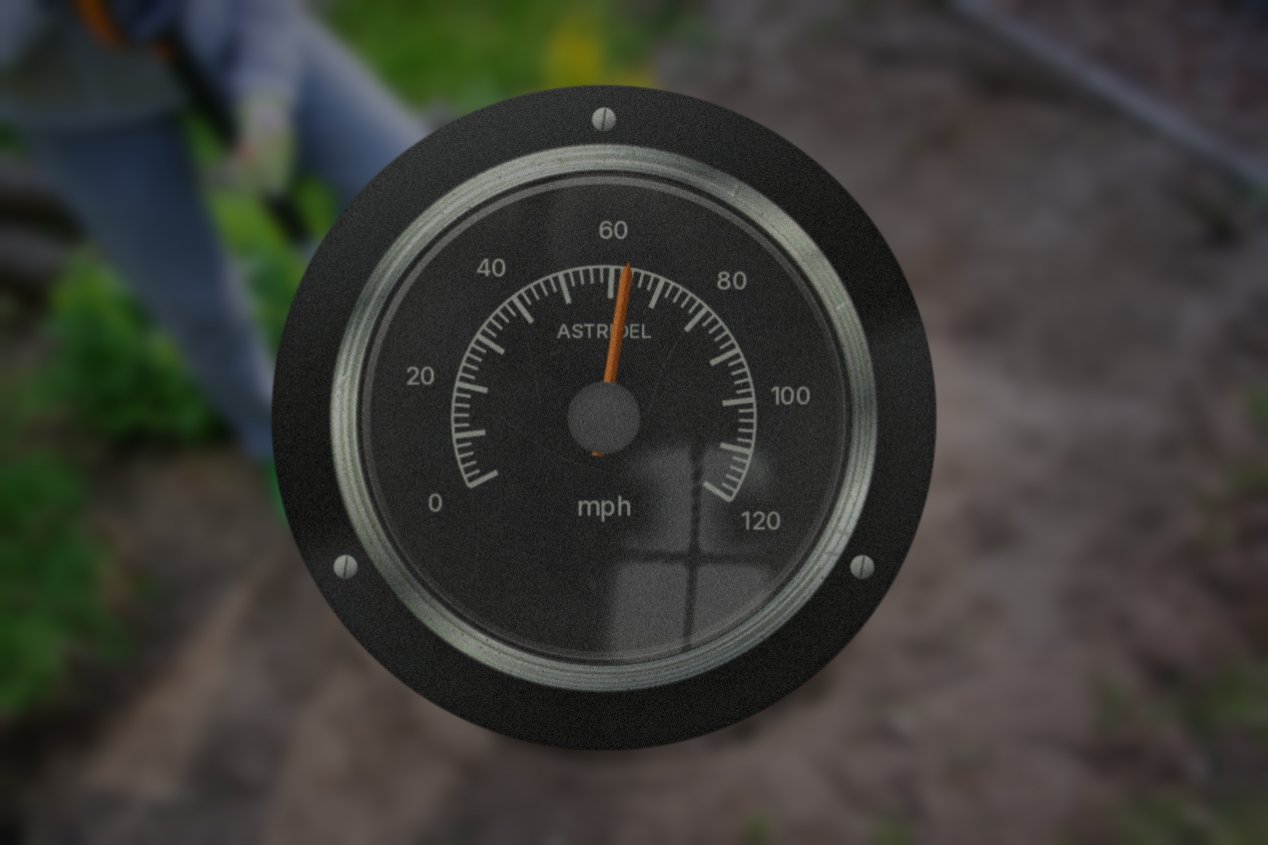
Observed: 63 mph
